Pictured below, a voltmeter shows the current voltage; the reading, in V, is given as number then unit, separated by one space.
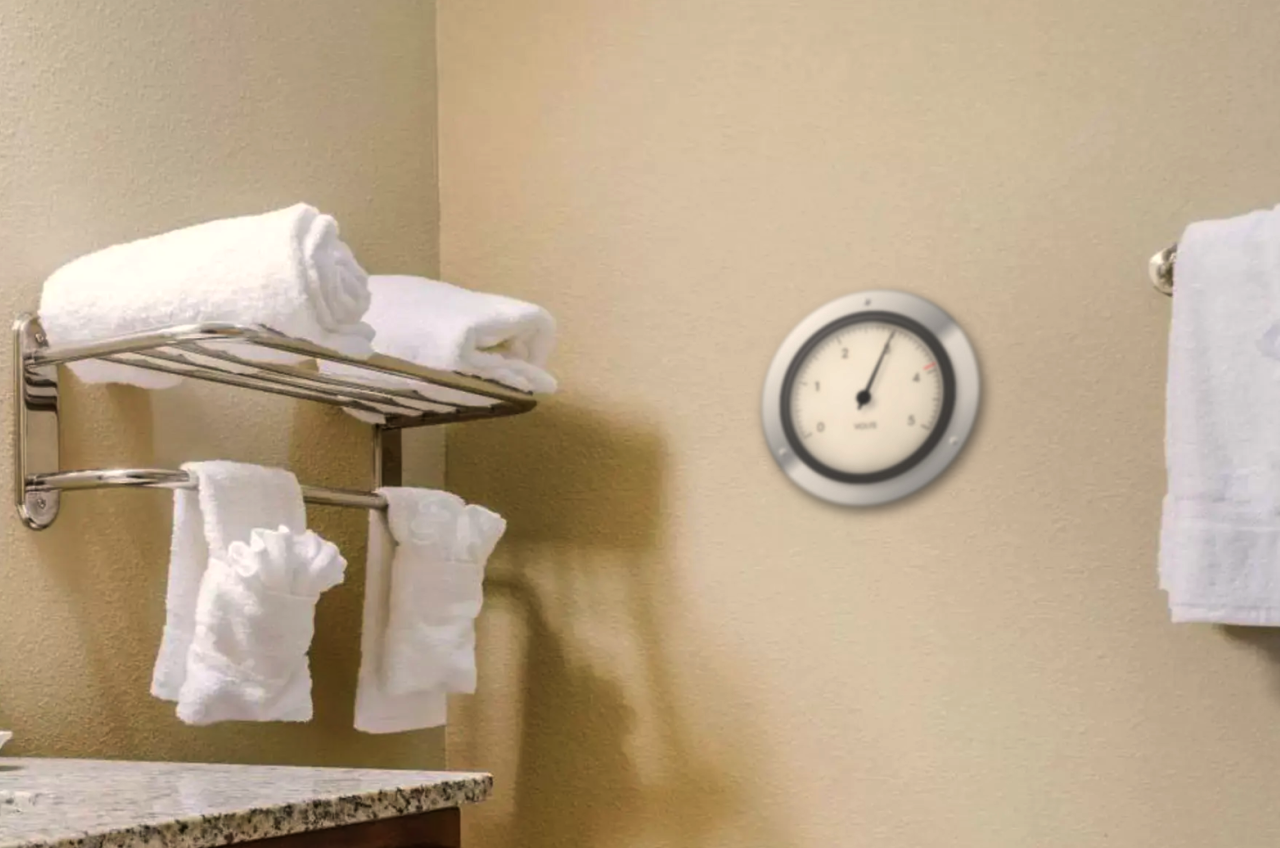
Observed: 3 V
